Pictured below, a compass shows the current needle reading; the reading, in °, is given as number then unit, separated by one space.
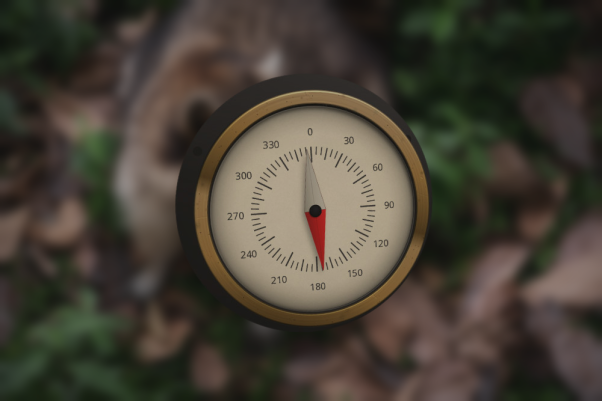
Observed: 175 °
